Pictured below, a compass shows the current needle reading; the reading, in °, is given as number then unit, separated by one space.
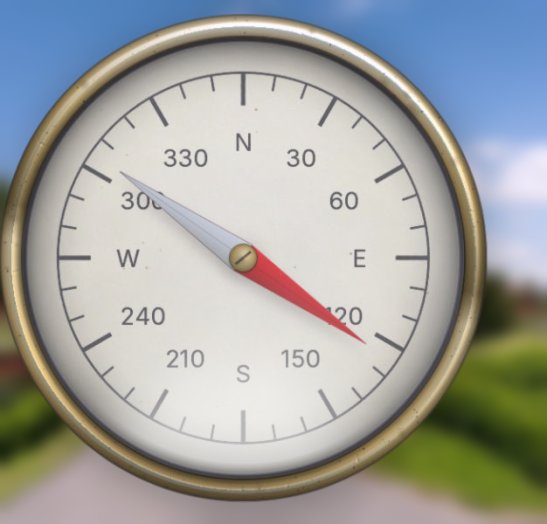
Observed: 125 °
